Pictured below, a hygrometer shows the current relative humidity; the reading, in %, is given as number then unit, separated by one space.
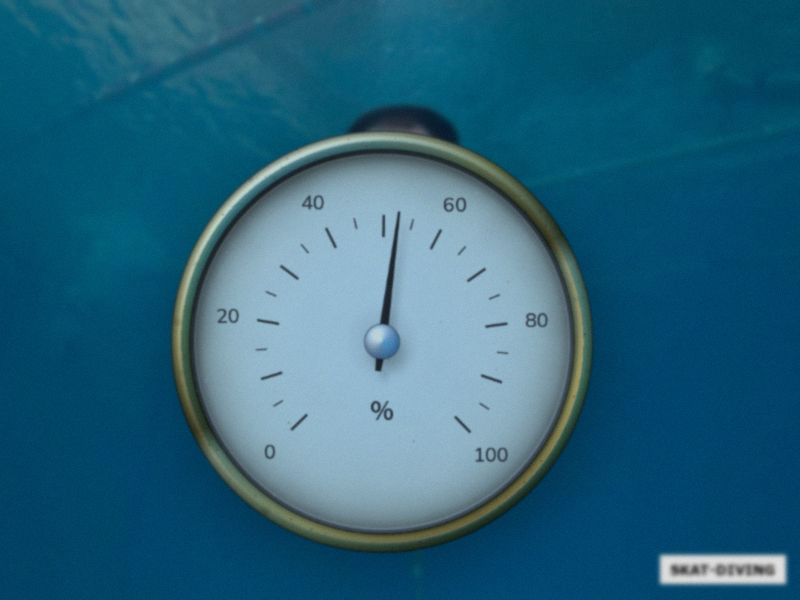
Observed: 52.5 %
